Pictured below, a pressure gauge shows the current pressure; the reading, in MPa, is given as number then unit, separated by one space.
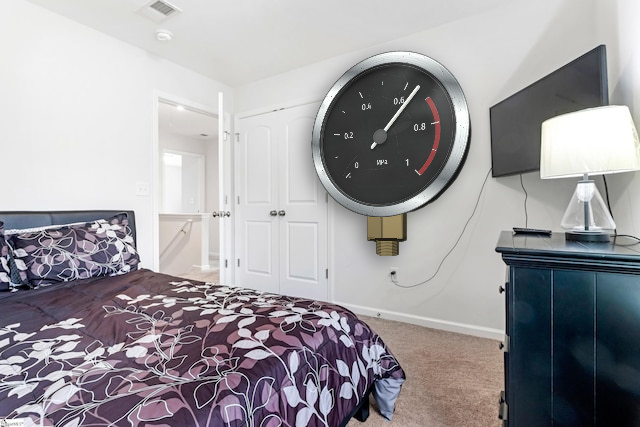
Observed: 0.65 MPa
